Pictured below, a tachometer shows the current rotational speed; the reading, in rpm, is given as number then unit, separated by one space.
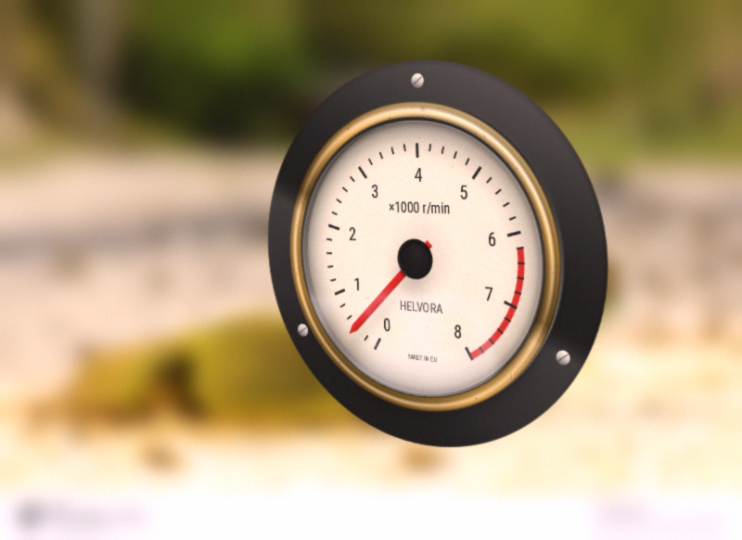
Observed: 400 rpm
